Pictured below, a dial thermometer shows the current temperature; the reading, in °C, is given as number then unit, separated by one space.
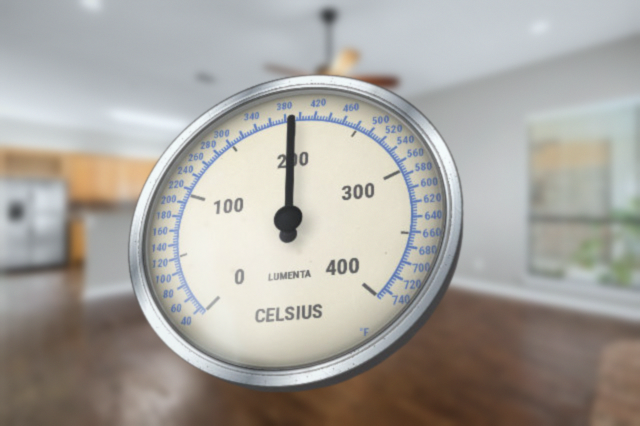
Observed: 200 °C
